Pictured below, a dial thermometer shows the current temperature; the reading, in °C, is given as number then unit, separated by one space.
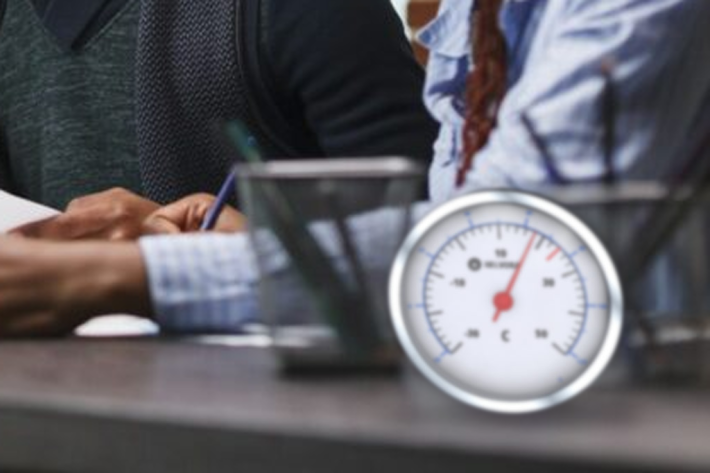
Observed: 18 °C
